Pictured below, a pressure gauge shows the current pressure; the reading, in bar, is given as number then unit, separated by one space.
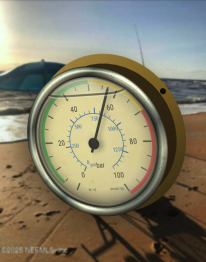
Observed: 57.5 bar
